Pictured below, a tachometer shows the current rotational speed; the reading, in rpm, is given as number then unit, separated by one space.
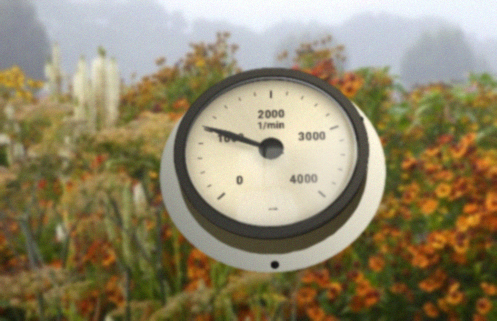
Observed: 1000 rpm
